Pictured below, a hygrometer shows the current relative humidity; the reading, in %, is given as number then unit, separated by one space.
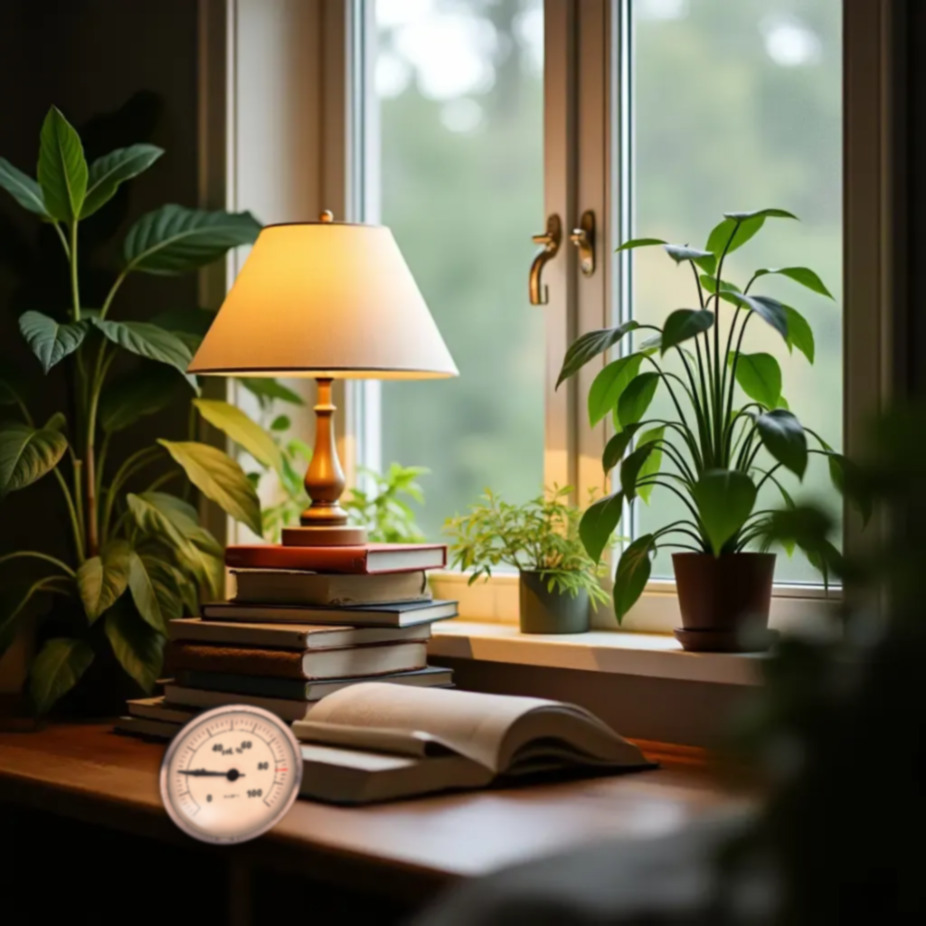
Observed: 20 %
